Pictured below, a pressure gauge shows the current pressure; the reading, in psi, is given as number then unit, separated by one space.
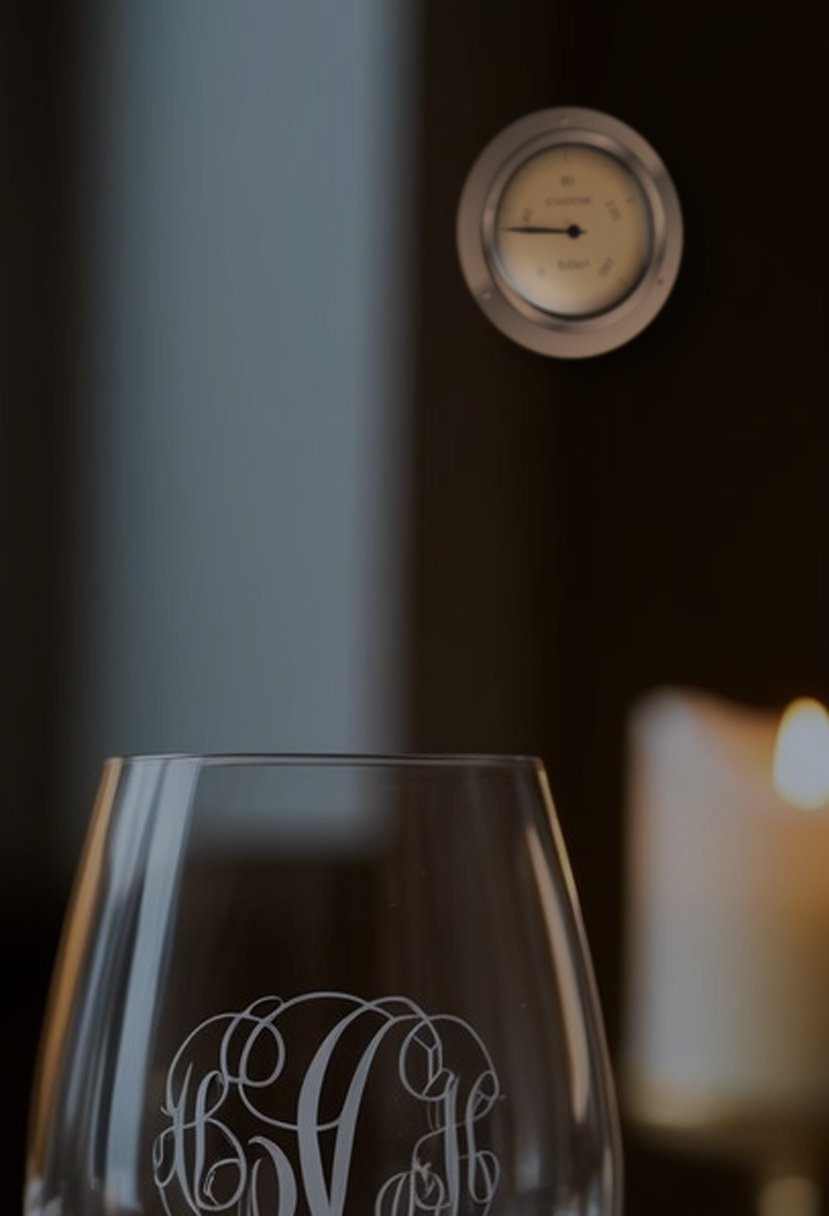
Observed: 30 psi
